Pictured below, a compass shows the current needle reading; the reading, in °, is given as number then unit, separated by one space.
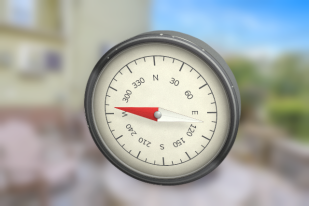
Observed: 280 °
